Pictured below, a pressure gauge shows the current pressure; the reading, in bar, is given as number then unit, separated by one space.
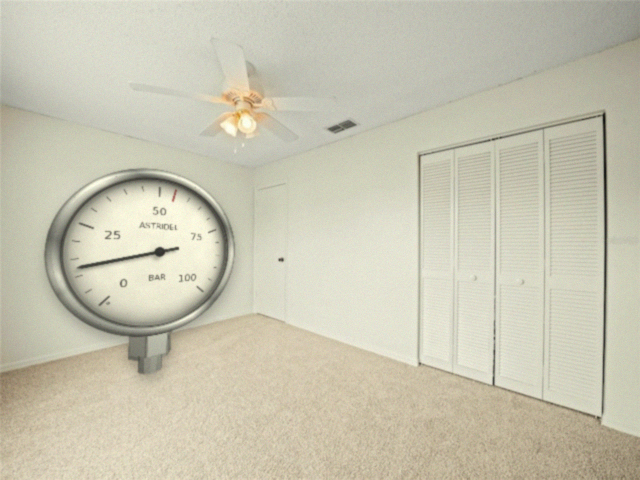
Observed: 12.5 bar
